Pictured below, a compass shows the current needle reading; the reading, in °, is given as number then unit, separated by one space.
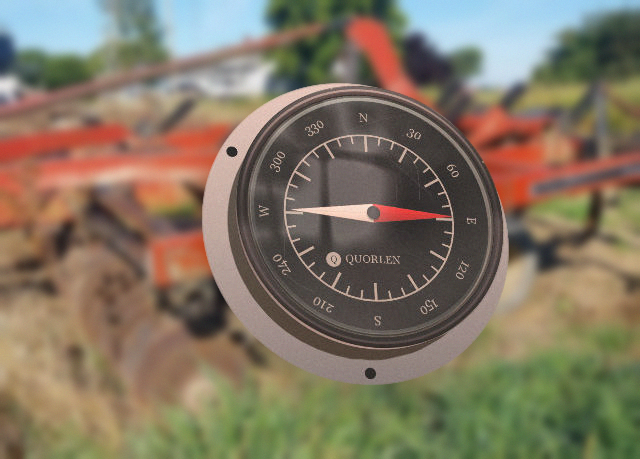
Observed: 90 °
